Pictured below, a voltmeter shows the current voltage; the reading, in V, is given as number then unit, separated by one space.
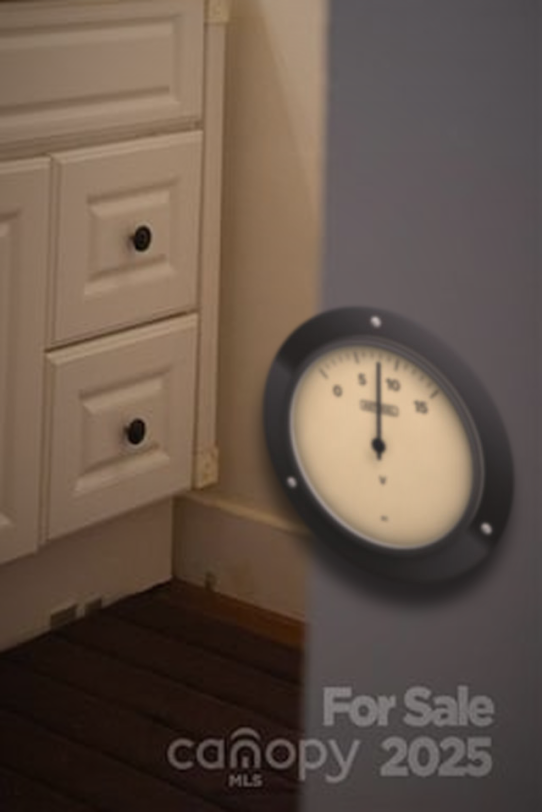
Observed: 8 V
